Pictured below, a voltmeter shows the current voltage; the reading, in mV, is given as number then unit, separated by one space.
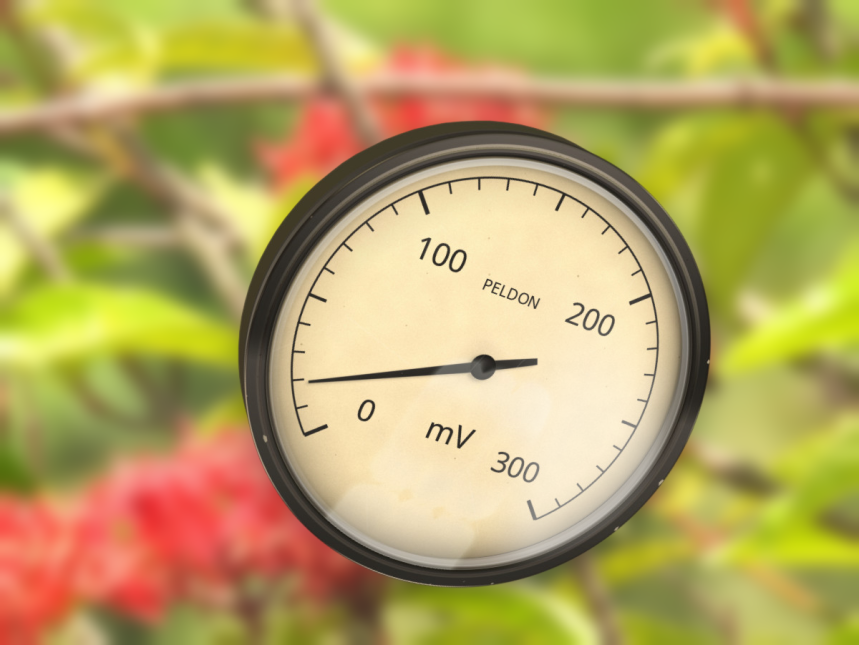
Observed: 20 mV
